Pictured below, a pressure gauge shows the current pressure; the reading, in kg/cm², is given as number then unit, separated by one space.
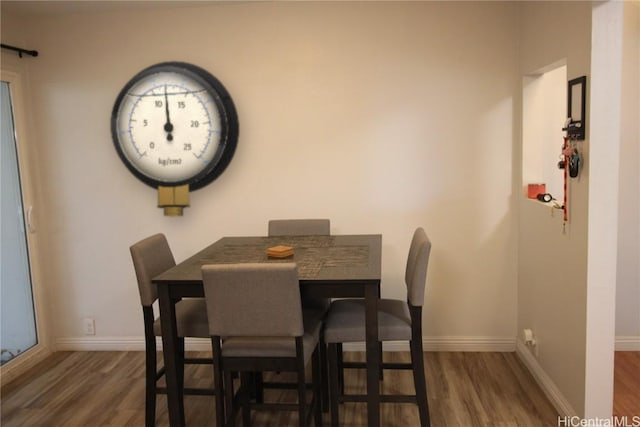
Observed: 12 kg/cm²
